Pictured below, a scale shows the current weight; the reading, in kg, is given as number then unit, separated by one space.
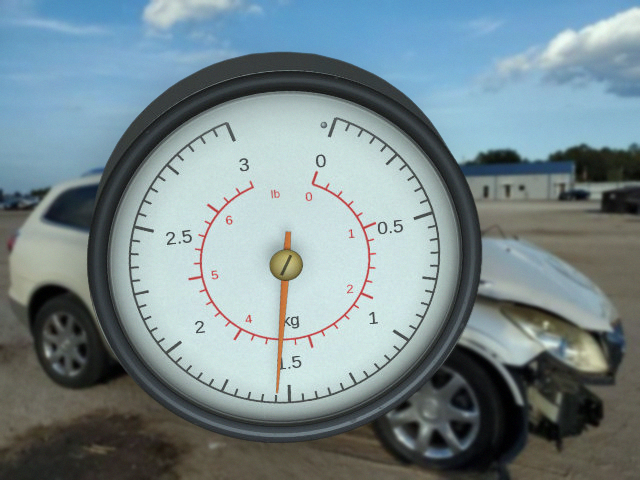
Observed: 1.55 kg
